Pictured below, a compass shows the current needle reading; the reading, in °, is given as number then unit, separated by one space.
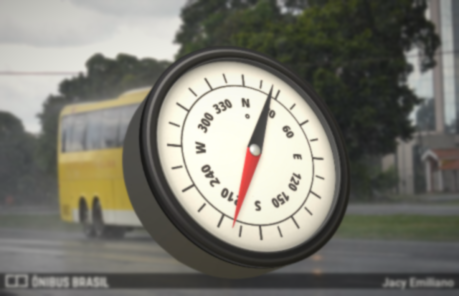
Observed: 202.5 °
